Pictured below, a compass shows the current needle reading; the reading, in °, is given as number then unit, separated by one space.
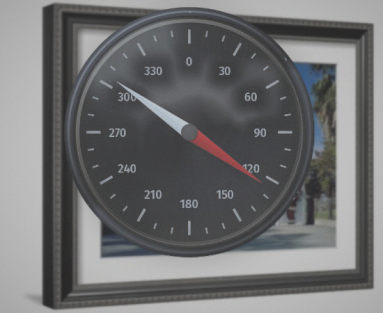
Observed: 125 °
